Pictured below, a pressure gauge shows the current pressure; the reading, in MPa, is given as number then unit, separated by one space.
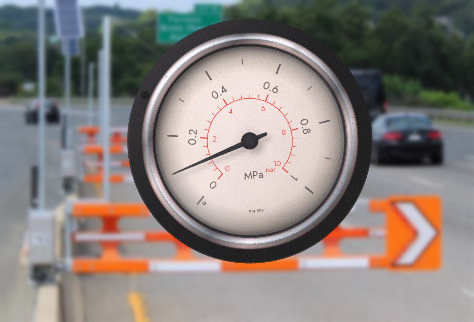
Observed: 0.1 MPa
